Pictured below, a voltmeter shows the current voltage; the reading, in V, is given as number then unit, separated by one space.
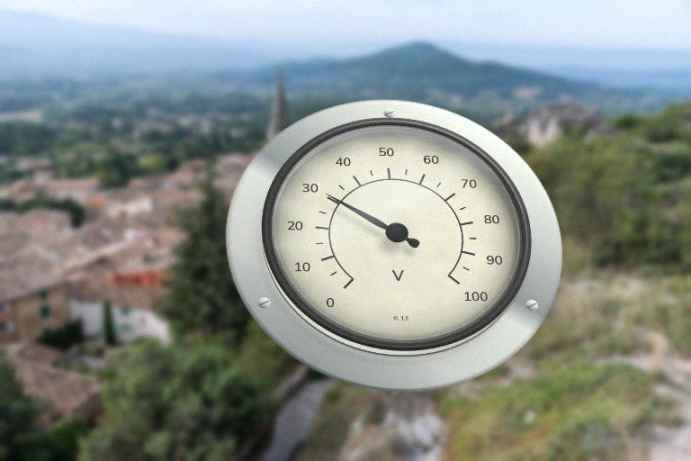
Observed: 30 V
